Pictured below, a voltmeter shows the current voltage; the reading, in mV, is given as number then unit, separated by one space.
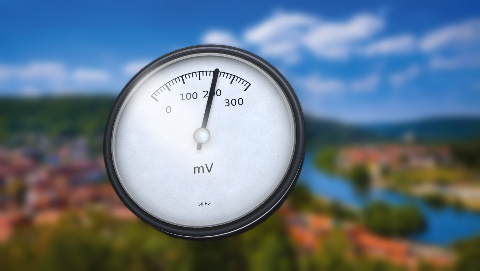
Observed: 200 mV
